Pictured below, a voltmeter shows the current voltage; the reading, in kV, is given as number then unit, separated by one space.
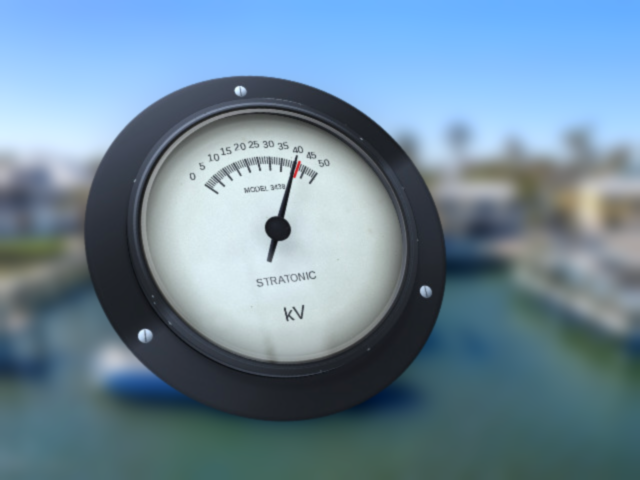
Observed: 40 kV
